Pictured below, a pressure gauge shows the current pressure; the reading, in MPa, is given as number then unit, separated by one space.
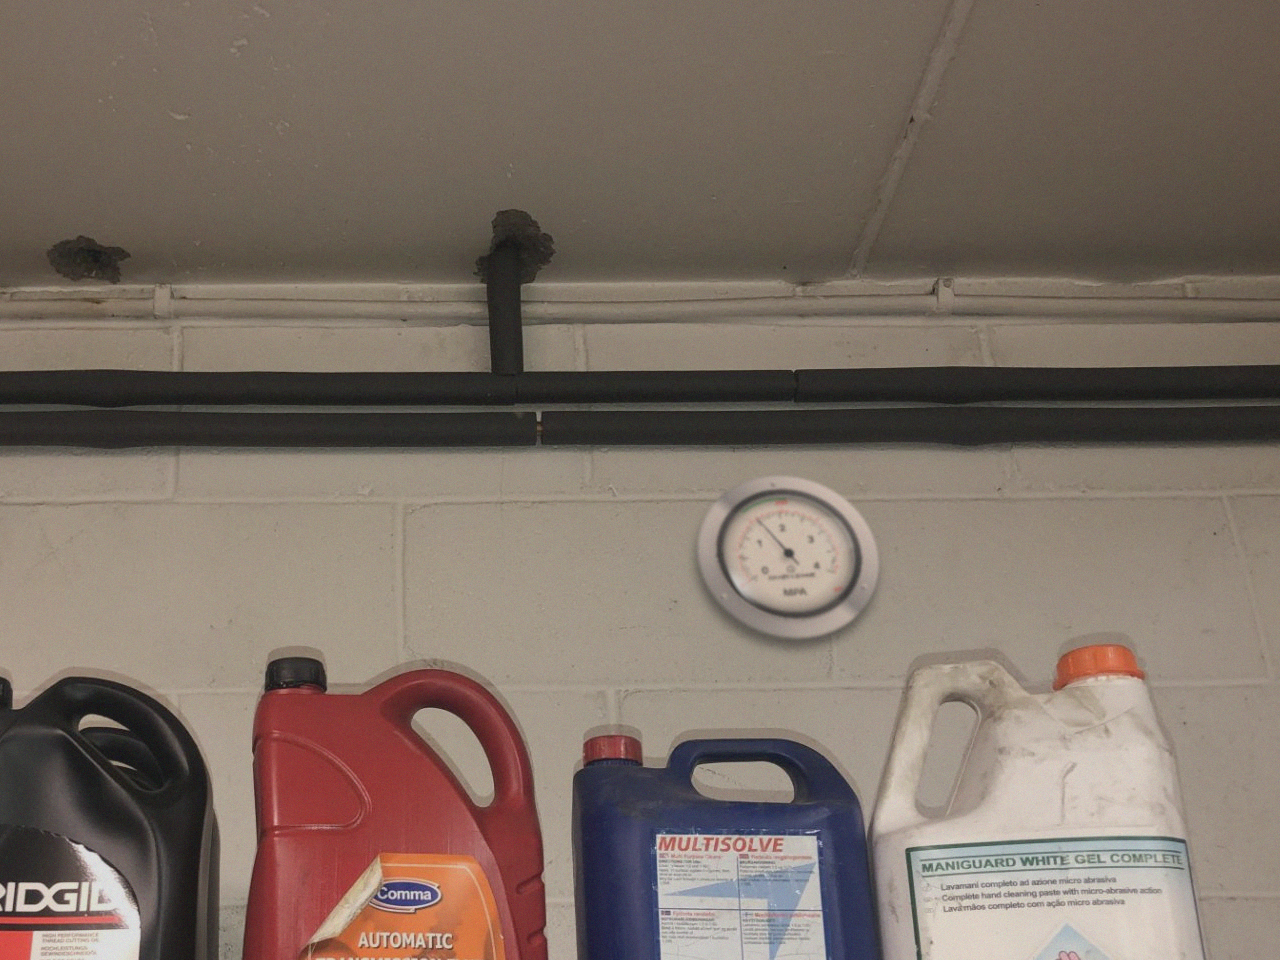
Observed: 1.5 MPa
